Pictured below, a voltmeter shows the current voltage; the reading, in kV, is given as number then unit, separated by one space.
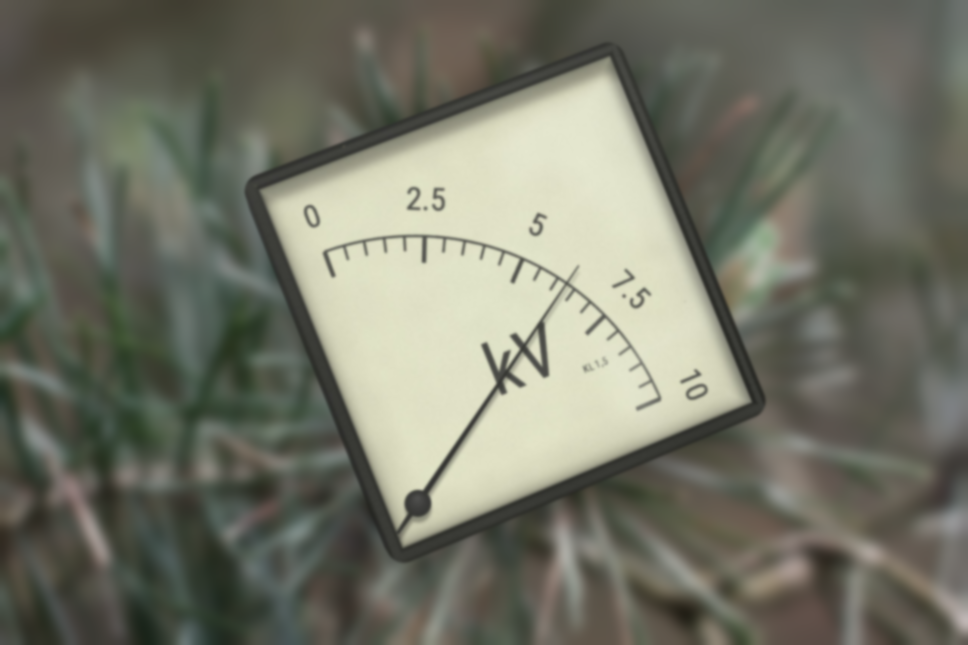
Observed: 6.25 kV
